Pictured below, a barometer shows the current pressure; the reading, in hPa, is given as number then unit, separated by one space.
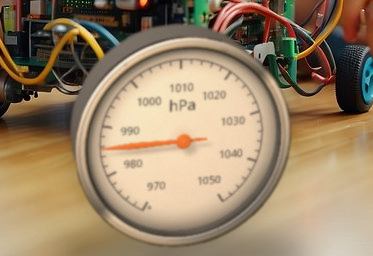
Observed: 986 hPa
